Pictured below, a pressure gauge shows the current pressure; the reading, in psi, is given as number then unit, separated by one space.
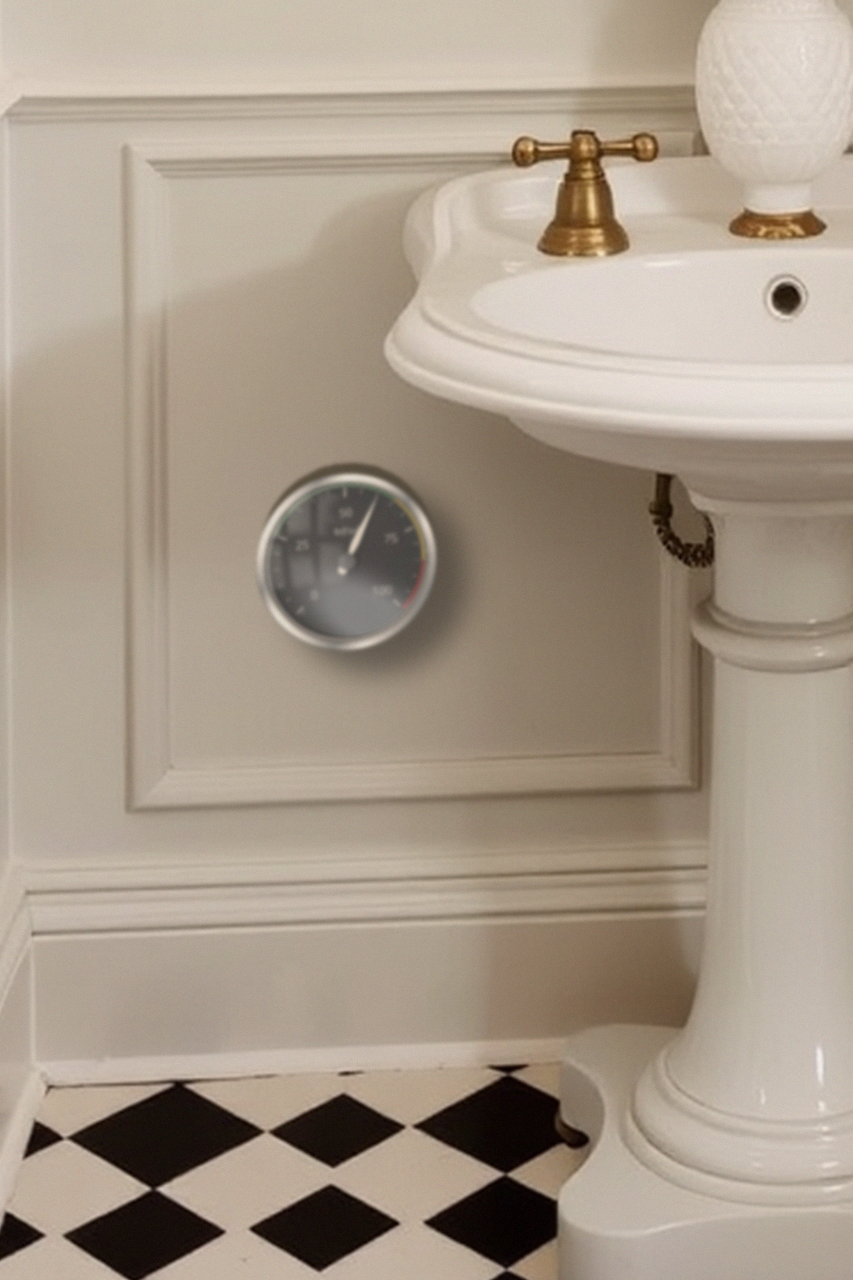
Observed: 60 psi
